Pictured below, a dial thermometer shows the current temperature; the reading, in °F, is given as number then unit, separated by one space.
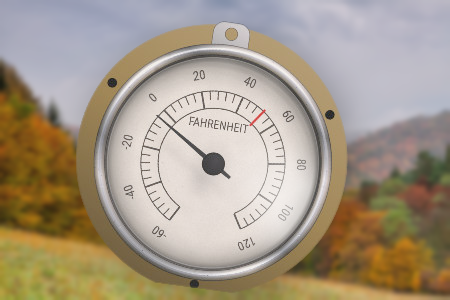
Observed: -4 °F
